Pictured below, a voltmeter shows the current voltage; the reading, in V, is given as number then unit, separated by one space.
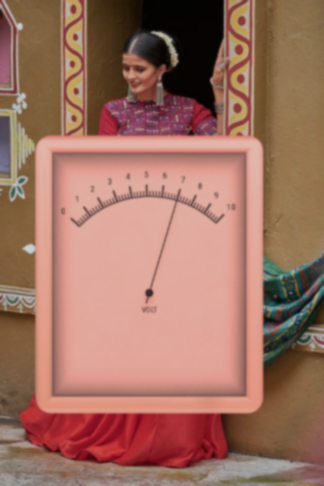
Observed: 7 V
